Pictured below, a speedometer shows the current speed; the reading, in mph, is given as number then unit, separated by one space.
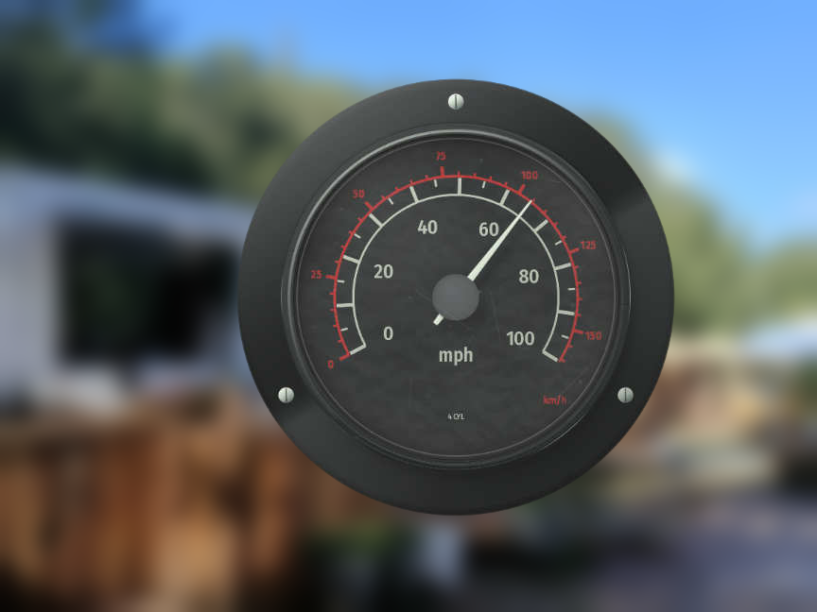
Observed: 65 mph
